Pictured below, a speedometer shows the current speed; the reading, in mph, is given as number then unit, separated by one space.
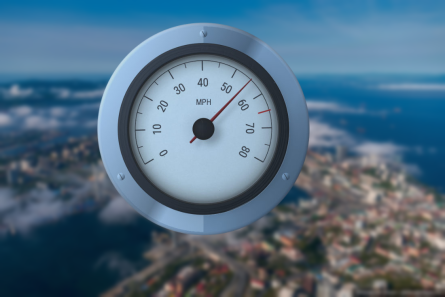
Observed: 55 mph
